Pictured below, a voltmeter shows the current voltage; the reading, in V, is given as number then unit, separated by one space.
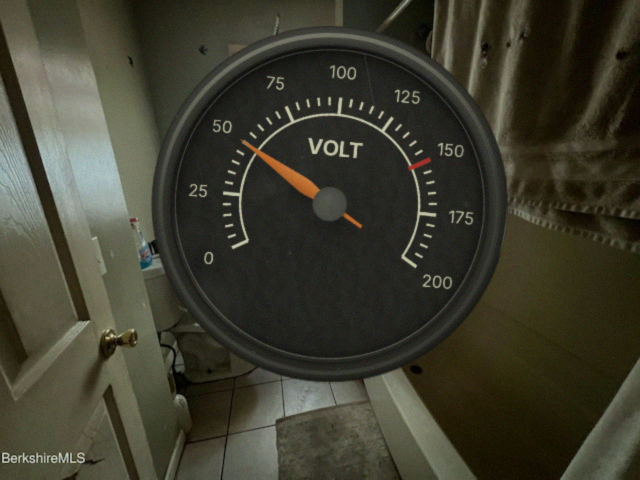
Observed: 50 V
